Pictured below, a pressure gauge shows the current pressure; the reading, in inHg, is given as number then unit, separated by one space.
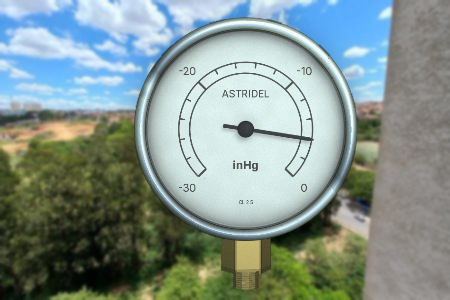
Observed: -4 inHg
